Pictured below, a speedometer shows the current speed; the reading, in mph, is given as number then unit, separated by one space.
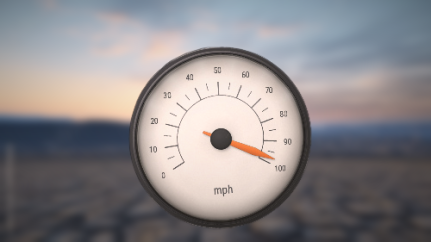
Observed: 97.5 mph
